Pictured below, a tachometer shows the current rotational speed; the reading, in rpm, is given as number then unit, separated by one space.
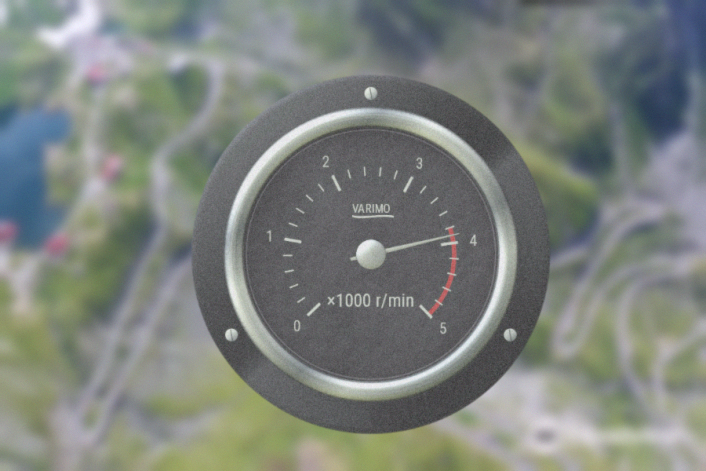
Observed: 3900 rpm
